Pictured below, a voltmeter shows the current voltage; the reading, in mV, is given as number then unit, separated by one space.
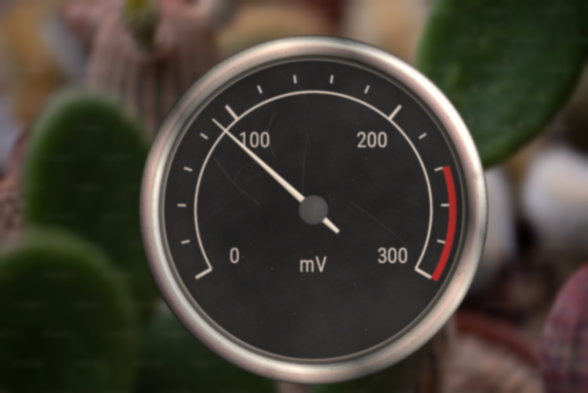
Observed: 90 mV
